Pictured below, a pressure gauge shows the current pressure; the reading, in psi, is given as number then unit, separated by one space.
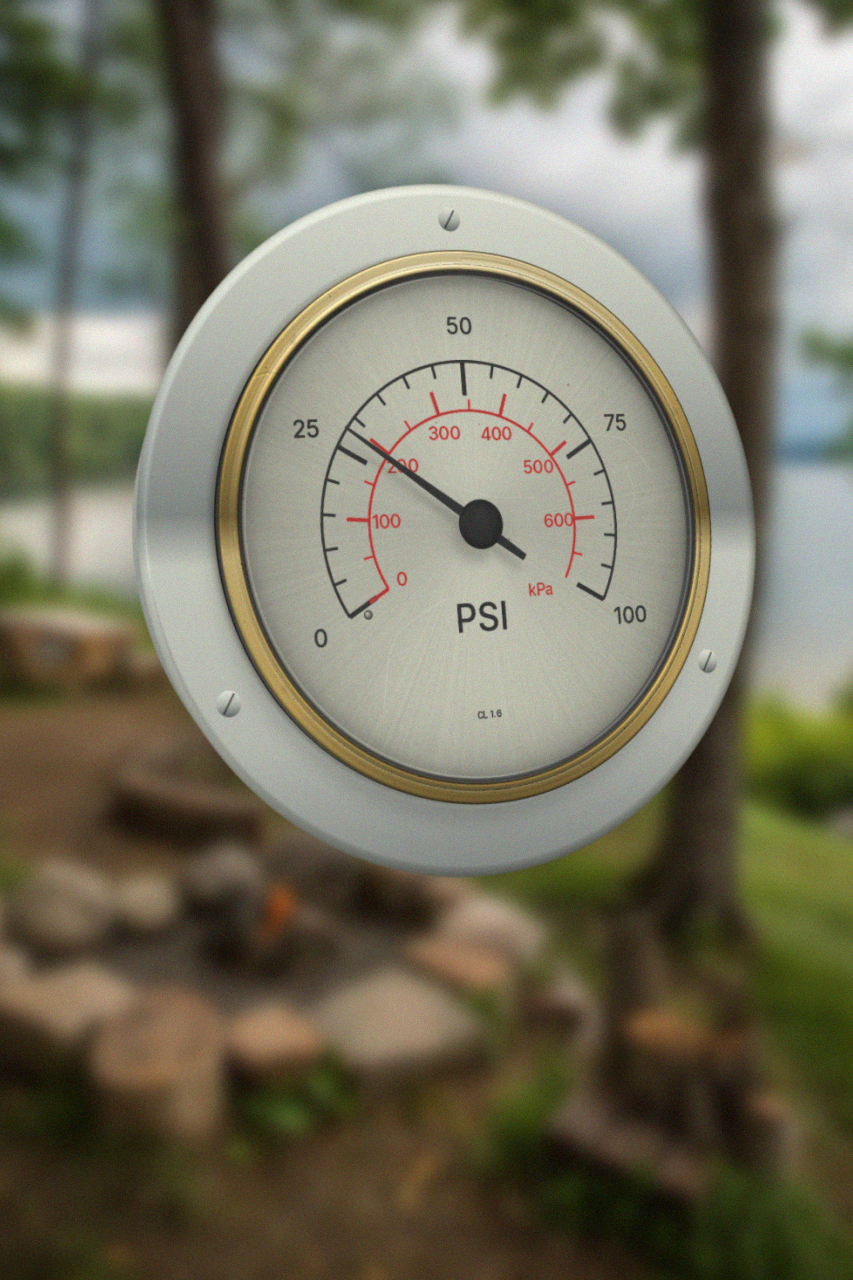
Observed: 27.5 psi
